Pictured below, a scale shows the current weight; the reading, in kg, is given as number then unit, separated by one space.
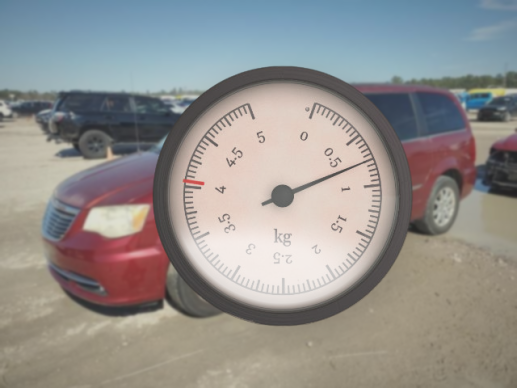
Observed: 0.75 kg
